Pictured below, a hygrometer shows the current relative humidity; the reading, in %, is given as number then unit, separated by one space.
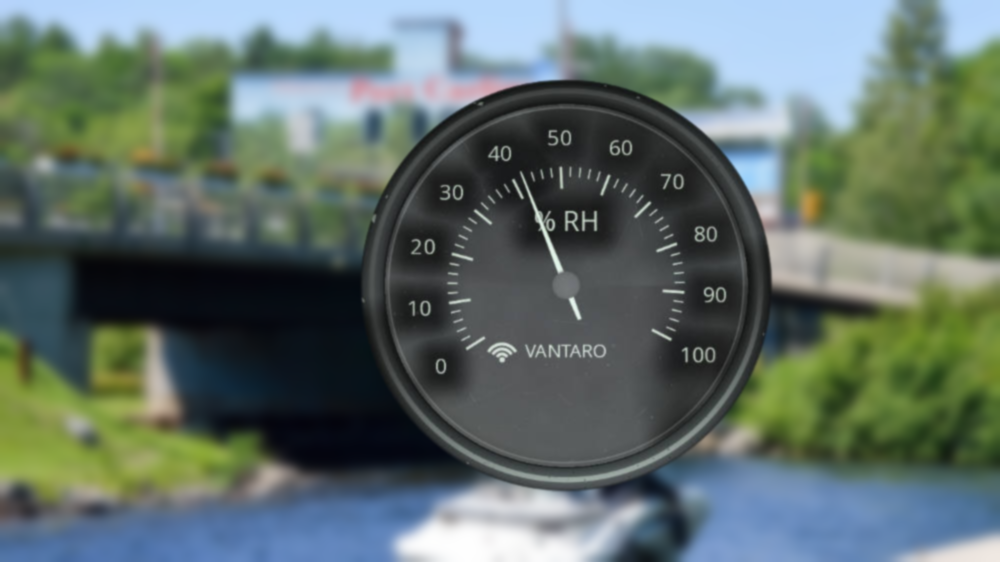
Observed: 42 %
